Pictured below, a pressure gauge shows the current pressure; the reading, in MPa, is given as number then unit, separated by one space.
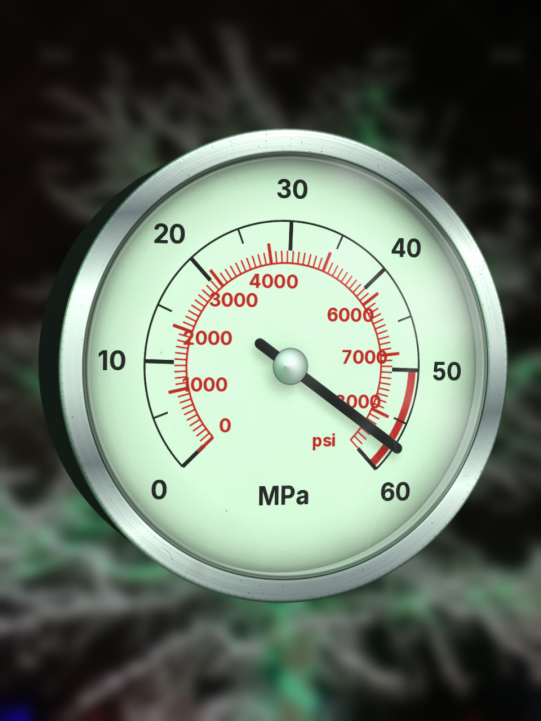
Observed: 57.5 MPa
